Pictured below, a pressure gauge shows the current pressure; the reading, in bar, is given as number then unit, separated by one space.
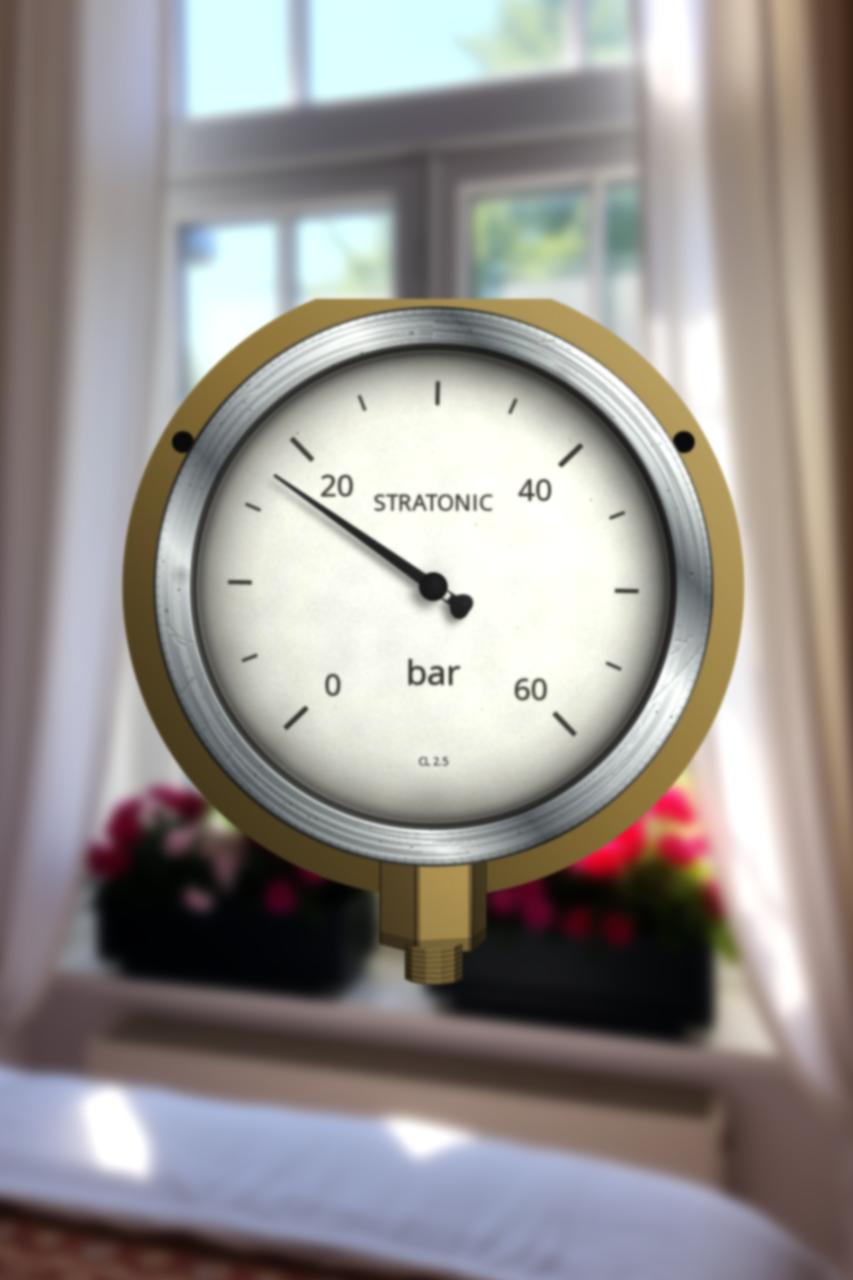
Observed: 17.5 bar
